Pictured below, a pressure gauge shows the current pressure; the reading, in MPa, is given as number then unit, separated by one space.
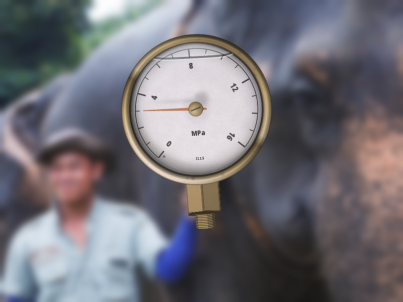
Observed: 3 MPa
